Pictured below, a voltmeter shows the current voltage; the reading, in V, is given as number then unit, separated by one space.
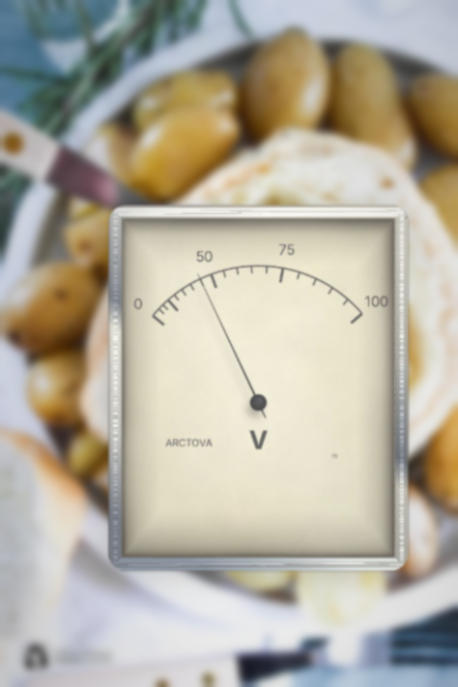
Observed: 45 V
